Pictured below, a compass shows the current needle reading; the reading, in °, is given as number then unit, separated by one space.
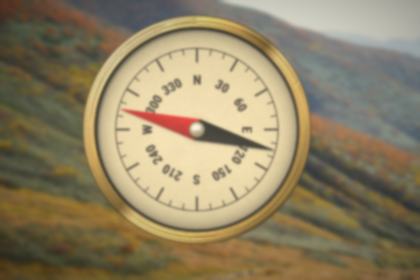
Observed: 285 °
